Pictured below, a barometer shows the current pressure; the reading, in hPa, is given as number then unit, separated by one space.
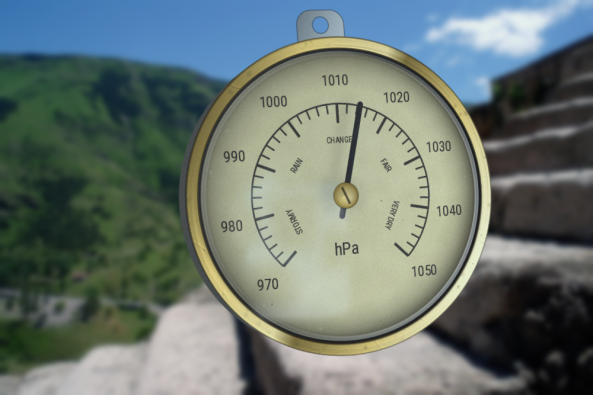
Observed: 1014 hPa
